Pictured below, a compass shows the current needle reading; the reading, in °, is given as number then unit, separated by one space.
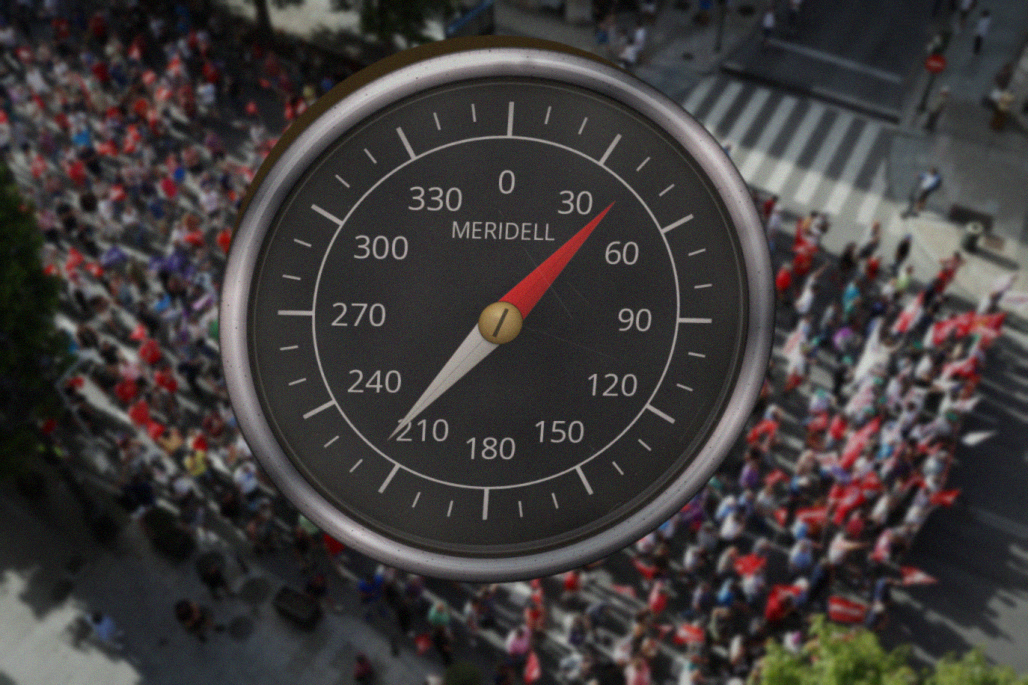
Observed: 40 °
